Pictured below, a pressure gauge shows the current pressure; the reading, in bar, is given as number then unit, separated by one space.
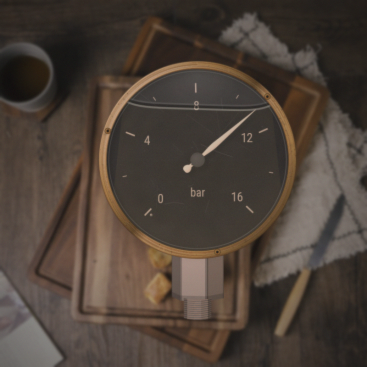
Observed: 11 bar
